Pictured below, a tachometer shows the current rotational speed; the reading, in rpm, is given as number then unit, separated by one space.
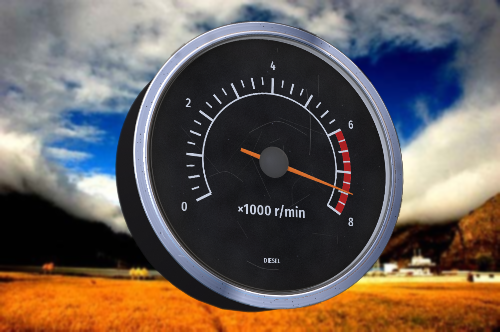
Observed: 7500 rpm
